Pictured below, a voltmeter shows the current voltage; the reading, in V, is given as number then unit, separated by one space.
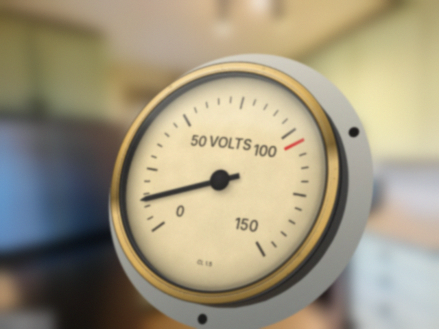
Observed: 12.5 V
